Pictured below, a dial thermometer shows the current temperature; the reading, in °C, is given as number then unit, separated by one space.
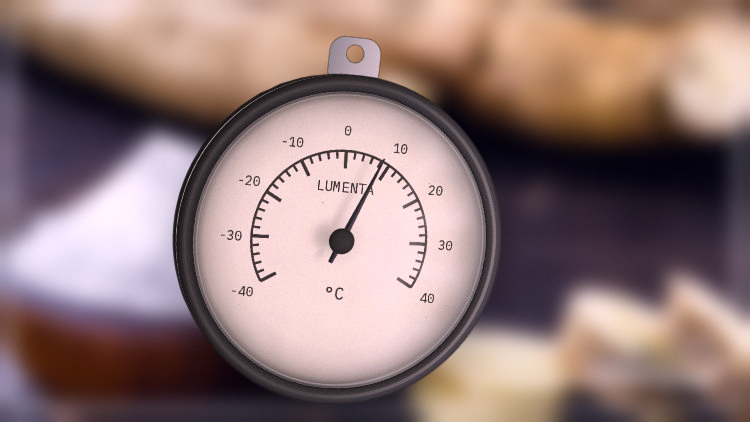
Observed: 8 °C
